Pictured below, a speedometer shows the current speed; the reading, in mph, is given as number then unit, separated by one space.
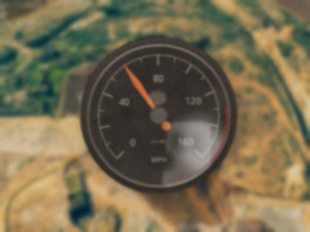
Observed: 60 mph
